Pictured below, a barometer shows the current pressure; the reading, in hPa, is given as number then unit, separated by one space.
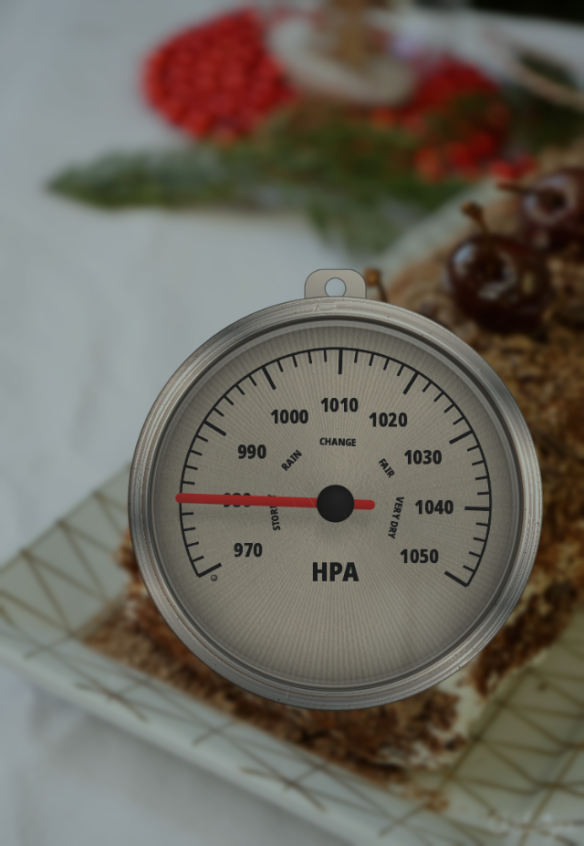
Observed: 980 hPa
